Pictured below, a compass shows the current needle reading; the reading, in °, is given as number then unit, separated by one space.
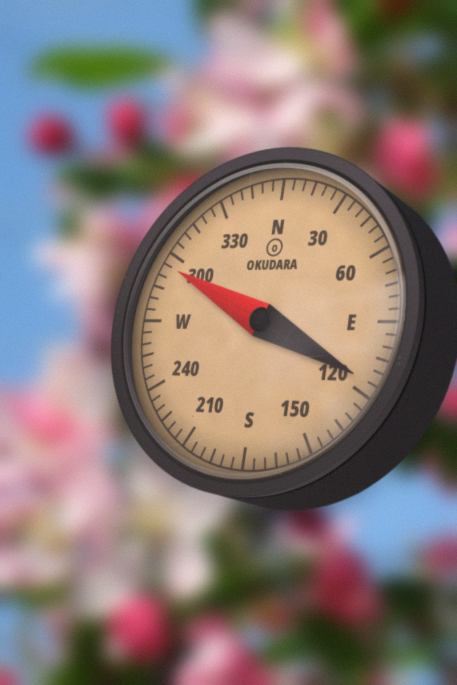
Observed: 295 °
